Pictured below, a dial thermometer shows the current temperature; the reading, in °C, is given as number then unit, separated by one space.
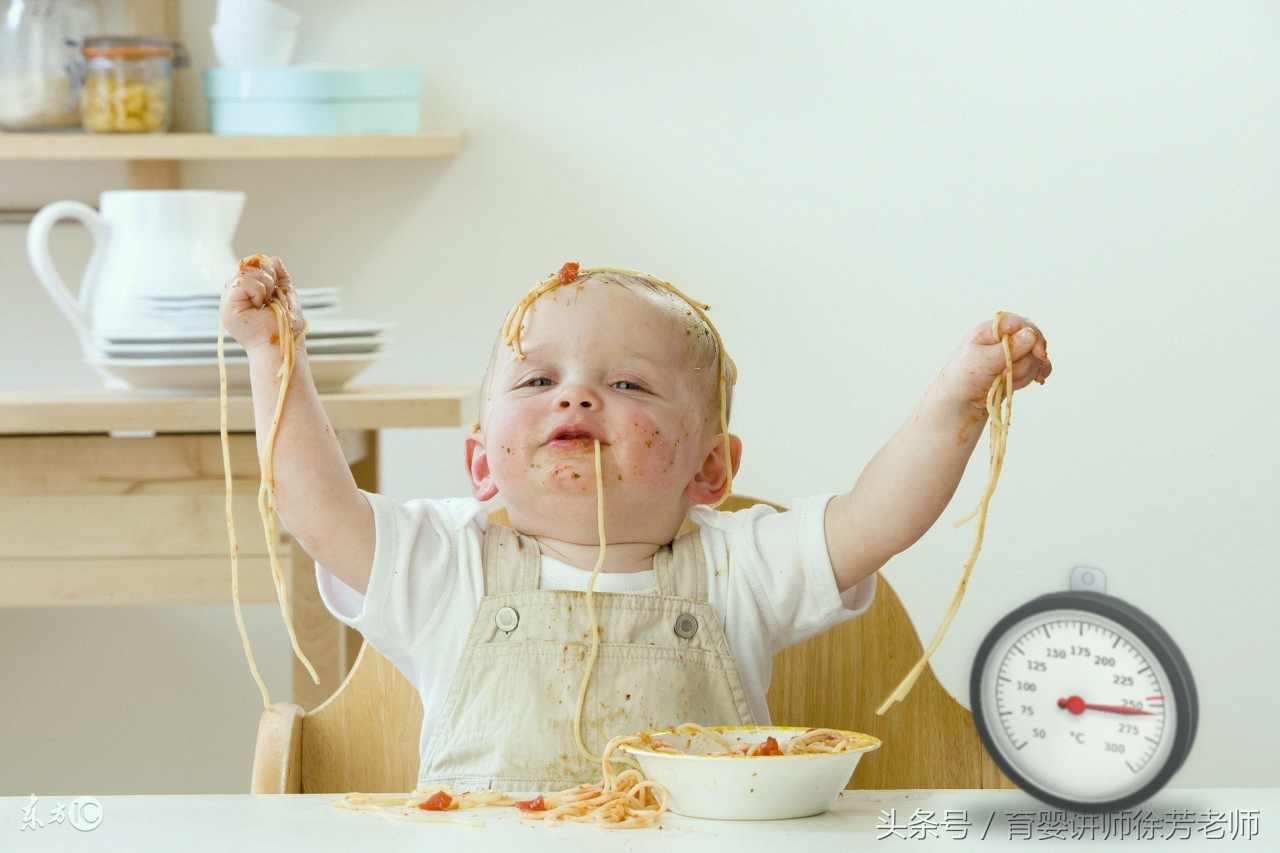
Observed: 255 °C
